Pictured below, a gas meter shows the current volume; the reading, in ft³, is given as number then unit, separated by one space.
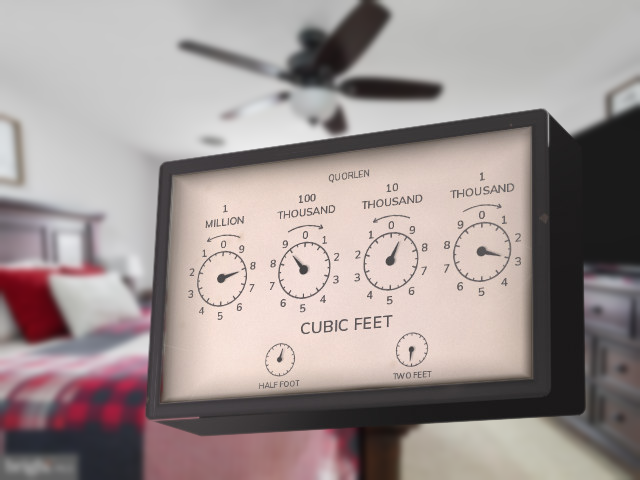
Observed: 789300 ft³
